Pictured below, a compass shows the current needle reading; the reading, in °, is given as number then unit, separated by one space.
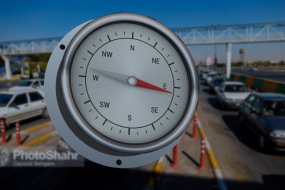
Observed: 100 °
